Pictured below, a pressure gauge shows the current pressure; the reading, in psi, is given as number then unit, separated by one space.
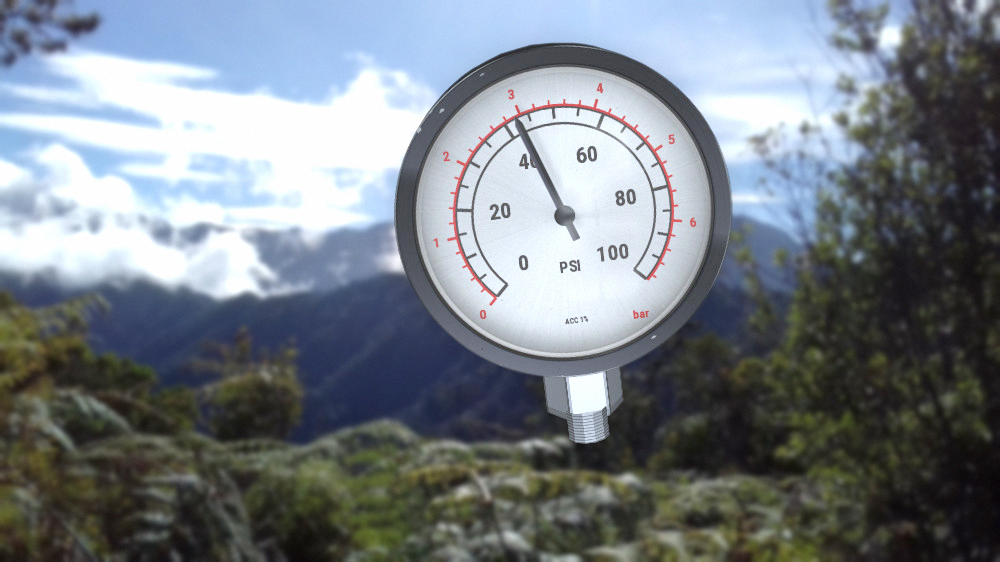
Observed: 42.5 psi
